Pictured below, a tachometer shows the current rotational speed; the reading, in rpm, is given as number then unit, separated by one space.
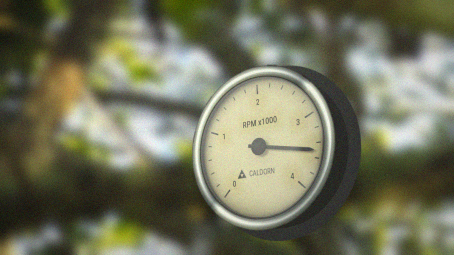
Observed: 3500 rpm
